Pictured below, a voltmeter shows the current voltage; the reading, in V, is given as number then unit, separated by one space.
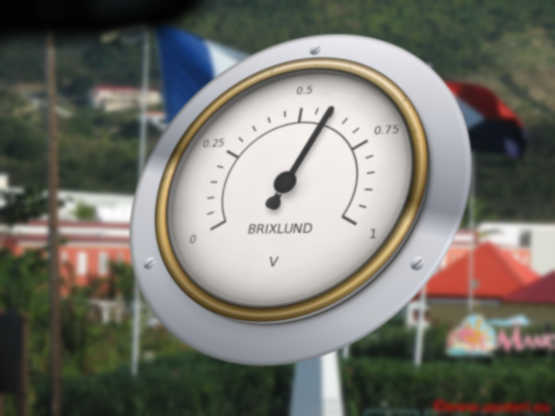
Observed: 0.6 V
